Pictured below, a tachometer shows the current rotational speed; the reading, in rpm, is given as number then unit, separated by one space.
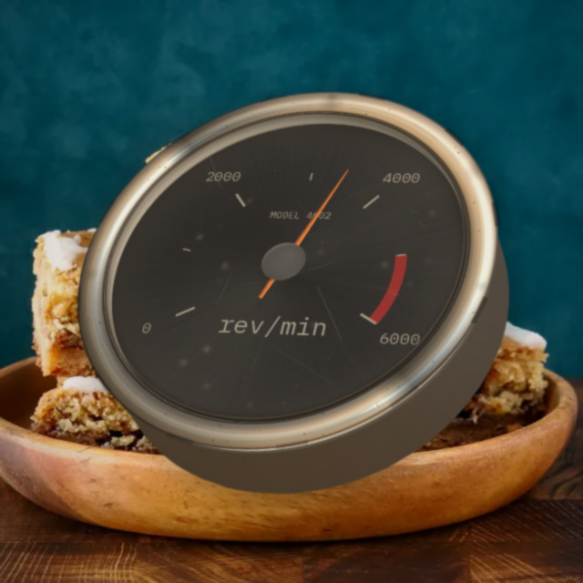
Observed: 3500 rpm
